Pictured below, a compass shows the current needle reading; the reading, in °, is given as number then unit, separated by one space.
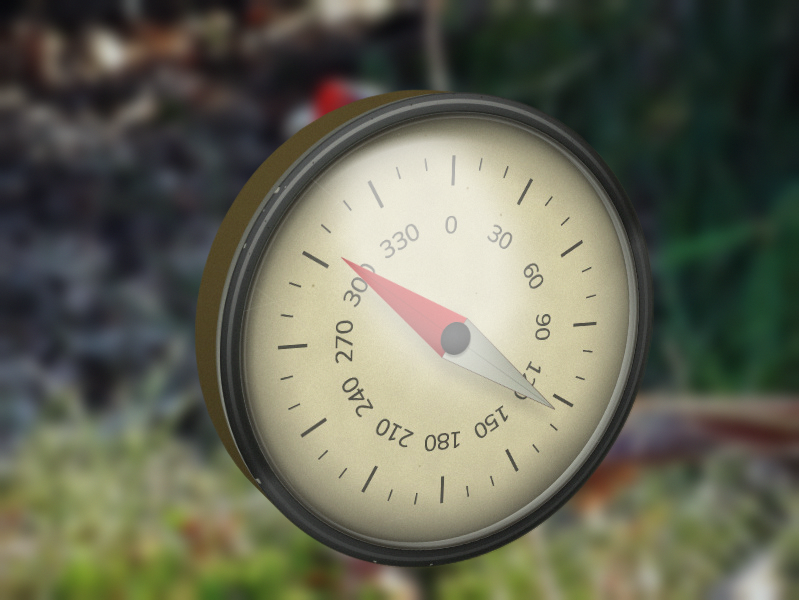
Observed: 305 °
